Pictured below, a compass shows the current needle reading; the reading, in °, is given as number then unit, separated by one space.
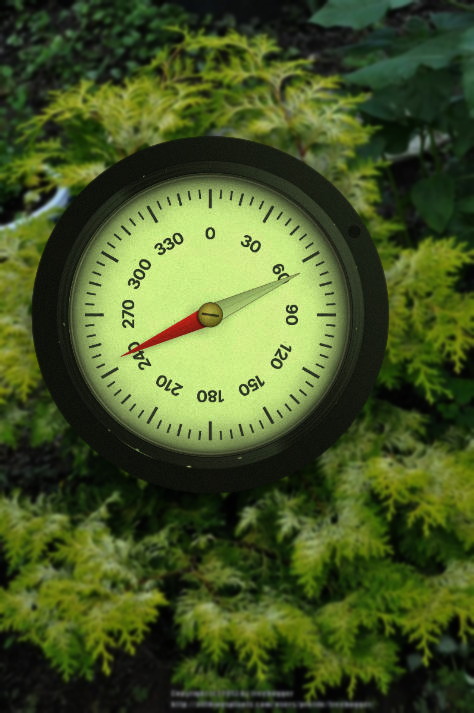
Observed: 245 °
